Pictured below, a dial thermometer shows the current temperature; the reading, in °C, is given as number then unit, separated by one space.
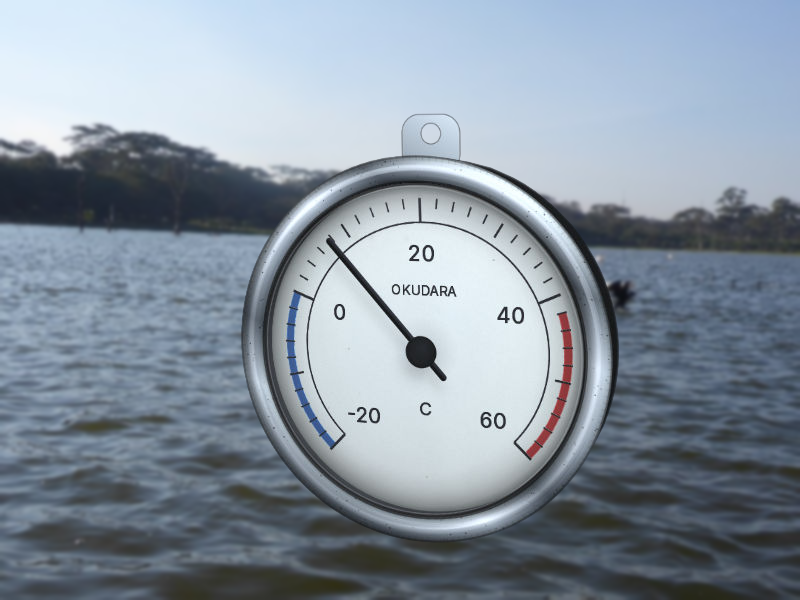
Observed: 8 °C
